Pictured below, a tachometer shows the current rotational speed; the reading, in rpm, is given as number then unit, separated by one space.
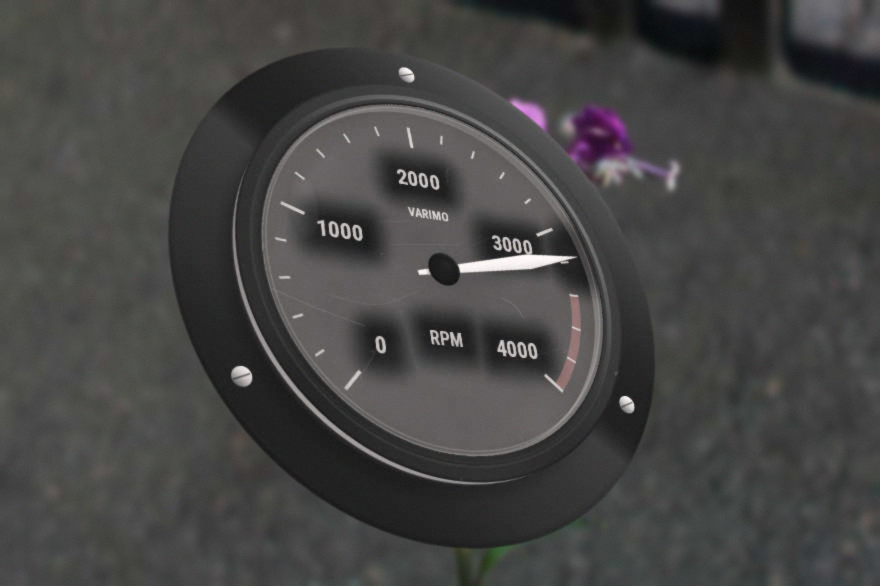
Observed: 3200 rpm
